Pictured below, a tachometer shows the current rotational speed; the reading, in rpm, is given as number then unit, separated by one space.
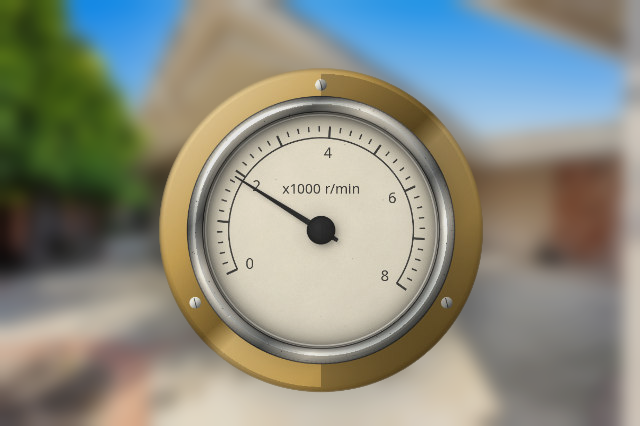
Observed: 1900 rpm
